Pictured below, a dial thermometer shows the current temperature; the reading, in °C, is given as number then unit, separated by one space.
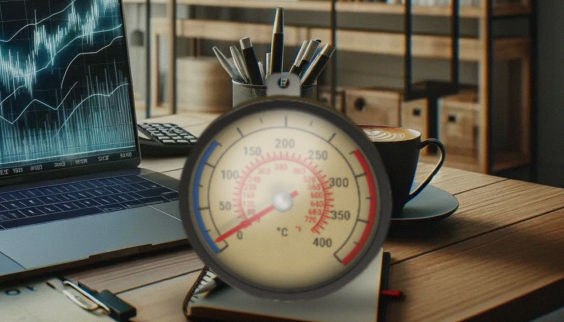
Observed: 12.5 °C
